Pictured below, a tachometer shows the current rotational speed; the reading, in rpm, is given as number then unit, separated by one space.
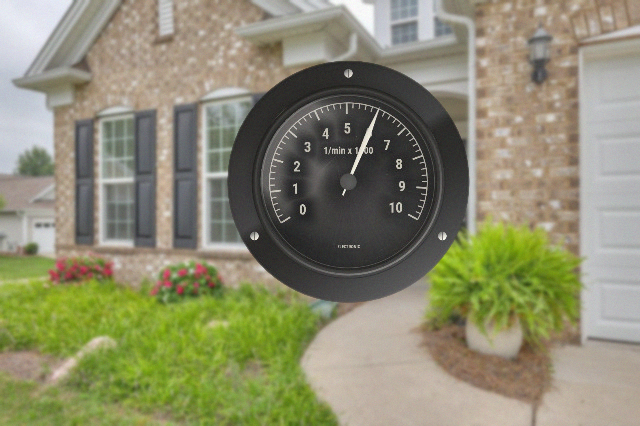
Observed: 6000 rpm
